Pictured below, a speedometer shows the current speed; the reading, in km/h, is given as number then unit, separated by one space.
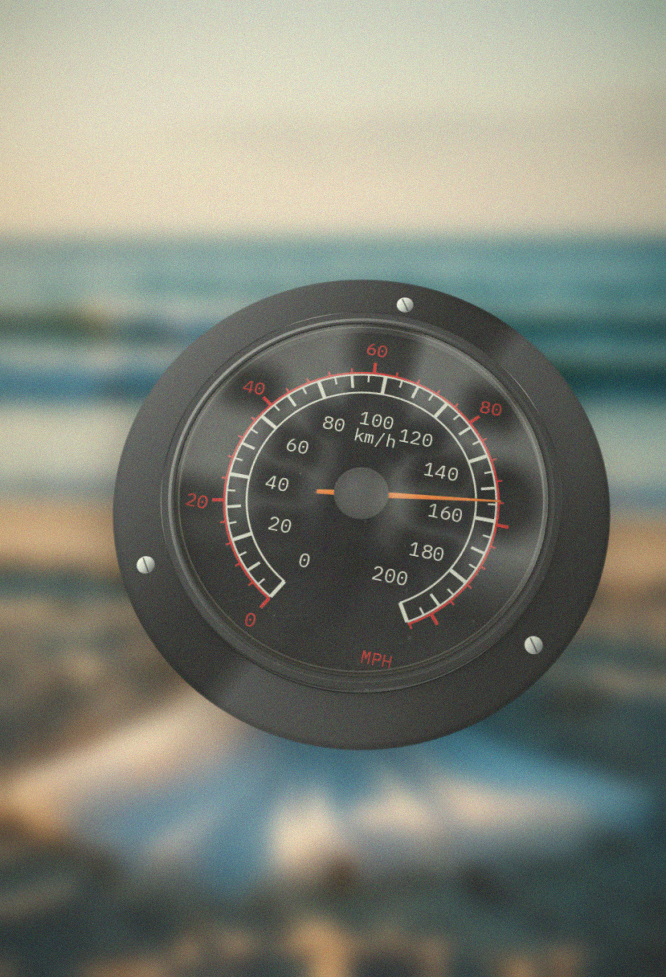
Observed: 155 km/h
